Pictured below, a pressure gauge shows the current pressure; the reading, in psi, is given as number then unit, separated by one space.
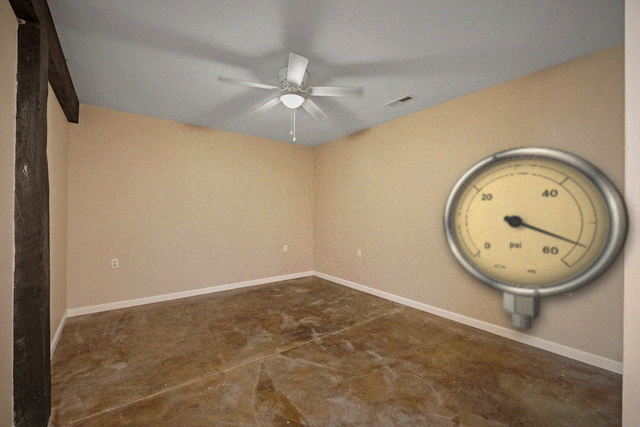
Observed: 55 psi
